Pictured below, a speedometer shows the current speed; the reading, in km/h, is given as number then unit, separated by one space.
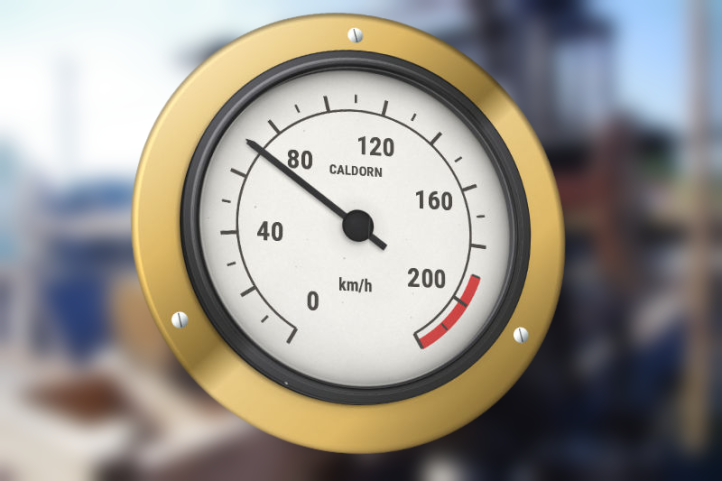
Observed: 70 km/h
